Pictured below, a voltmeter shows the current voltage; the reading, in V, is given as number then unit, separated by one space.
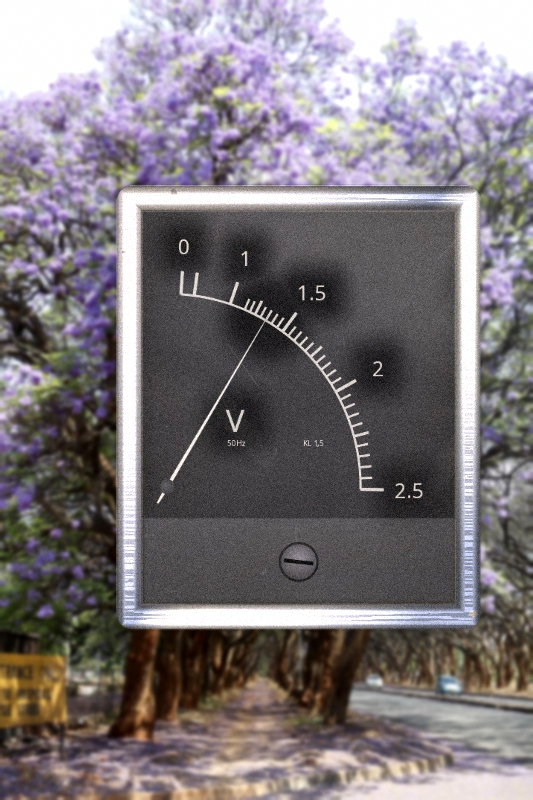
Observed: 1.35 V
